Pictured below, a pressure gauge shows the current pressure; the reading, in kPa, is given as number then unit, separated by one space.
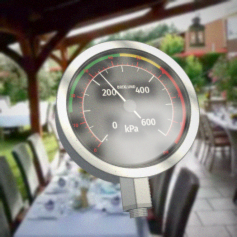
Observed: 225 kPa
